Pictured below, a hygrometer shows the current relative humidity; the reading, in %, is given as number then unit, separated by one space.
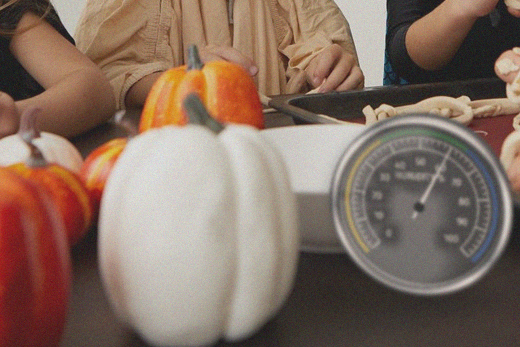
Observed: 60 %
